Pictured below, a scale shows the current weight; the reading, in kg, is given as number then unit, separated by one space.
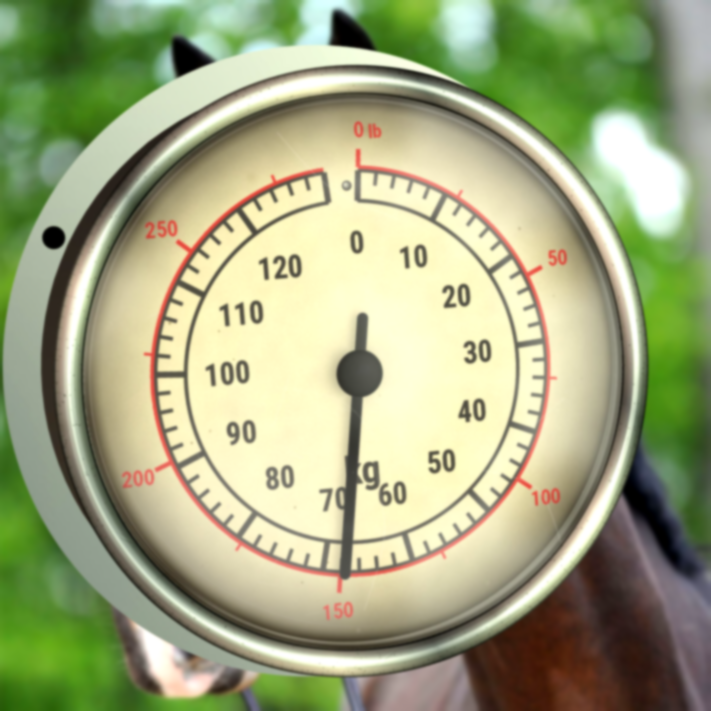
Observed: 68 kg
